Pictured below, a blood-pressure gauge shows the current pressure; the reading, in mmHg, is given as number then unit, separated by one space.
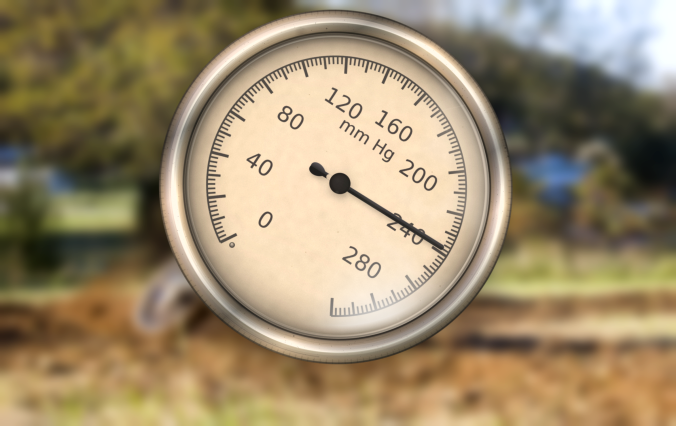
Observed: 238 mmHg
